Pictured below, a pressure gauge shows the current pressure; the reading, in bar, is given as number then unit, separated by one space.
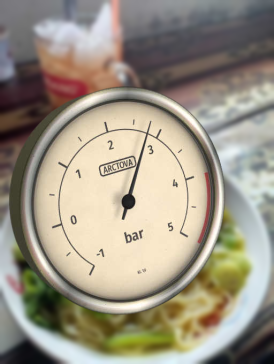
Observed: 2.75 bar
